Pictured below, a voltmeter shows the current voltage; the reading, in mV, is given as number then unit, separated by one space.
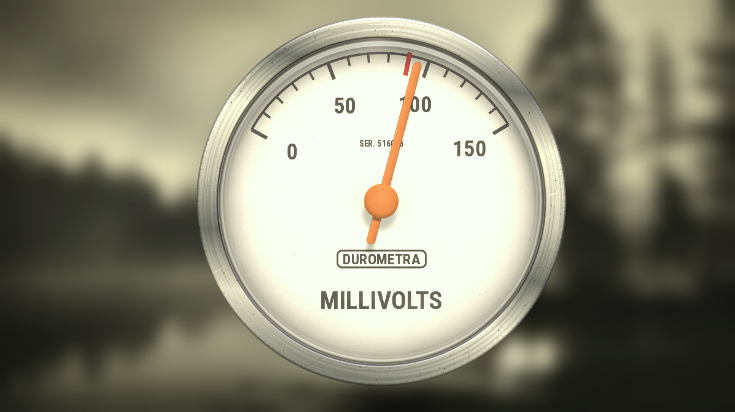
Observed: 95 mV
